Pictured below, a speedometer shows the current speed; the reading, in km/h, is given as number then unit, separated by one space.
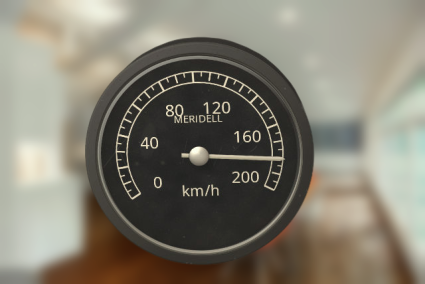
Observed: 180 km/h
